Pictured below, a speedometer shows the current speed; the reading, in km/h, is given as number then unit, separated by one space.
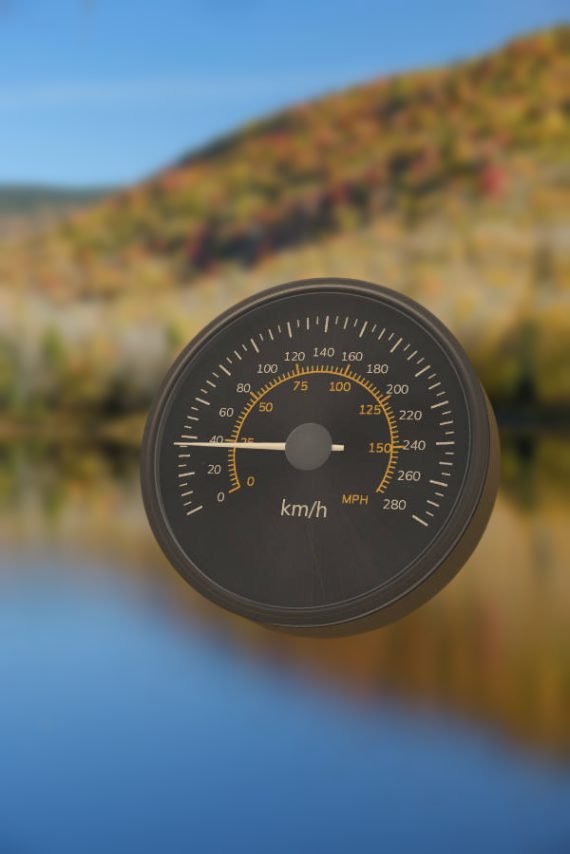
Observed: 35 km/h
